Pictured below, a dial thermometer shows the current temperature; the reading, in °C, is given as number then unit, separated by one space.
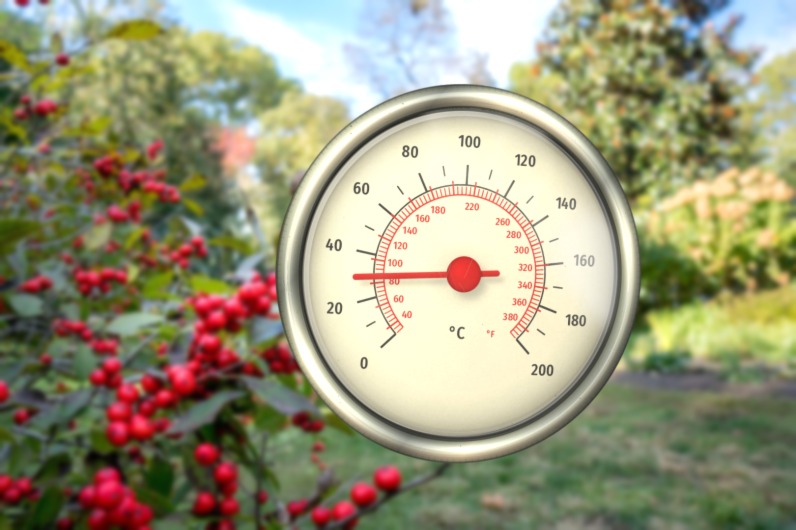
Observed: 30 °C
